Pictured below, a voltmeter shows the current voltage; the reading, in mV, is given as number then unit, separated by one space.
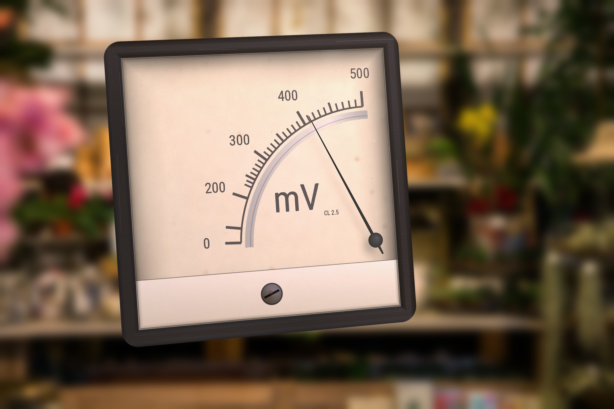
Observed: 410 mV
